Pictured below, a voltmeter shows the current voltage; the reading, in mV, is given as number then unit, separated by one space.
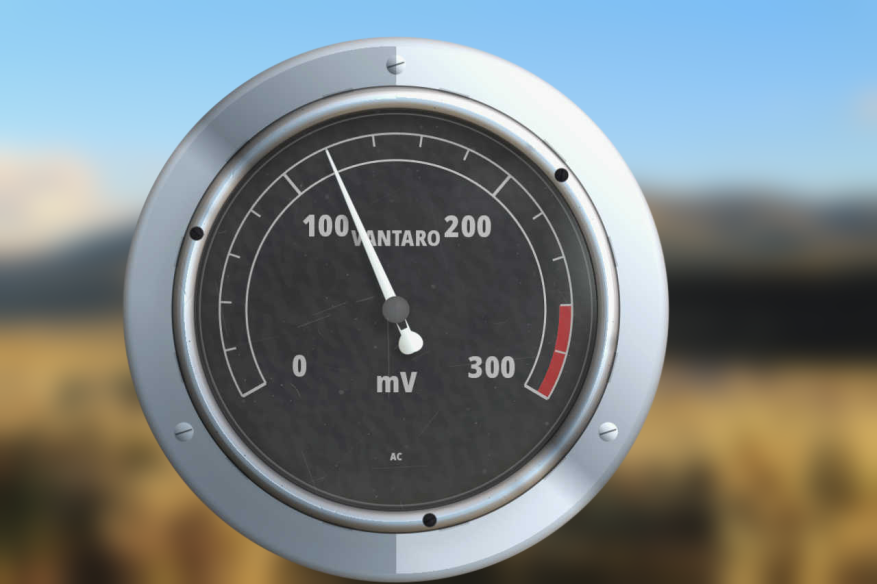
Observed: 120 mV
